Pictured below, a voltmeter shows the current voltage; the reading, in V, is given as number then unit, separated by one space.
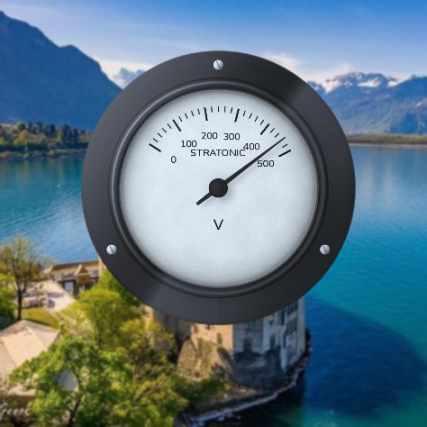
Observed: 460 V
